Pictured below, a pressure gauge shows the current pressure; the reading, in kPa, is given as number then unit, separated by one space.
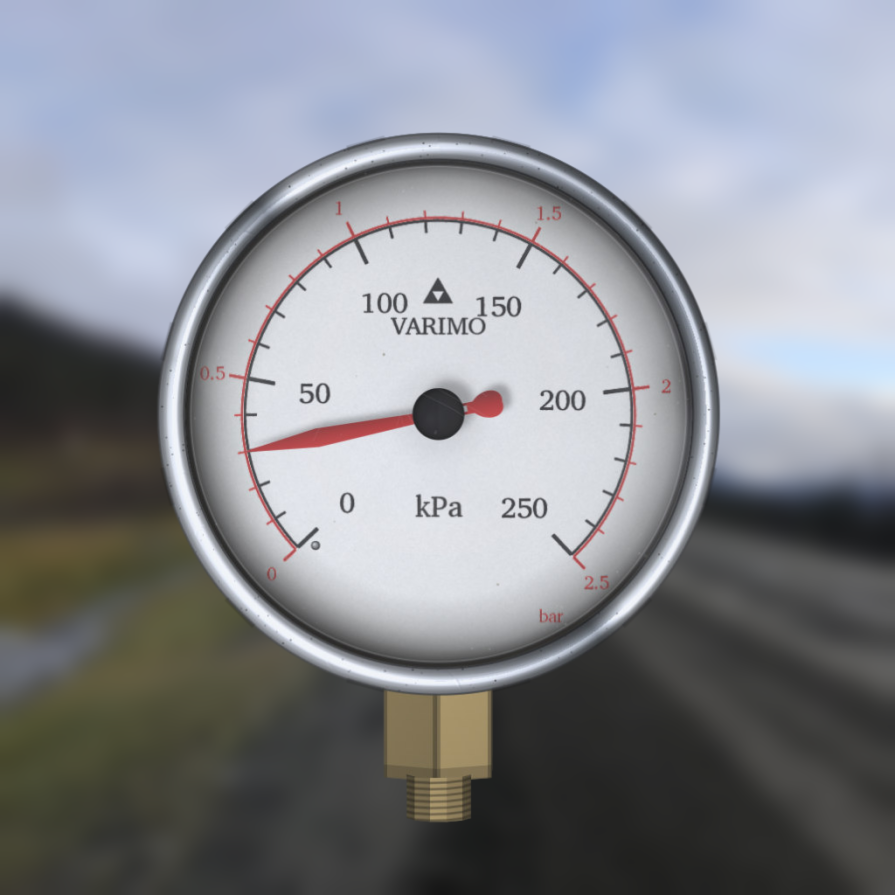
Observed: 30 kPa
